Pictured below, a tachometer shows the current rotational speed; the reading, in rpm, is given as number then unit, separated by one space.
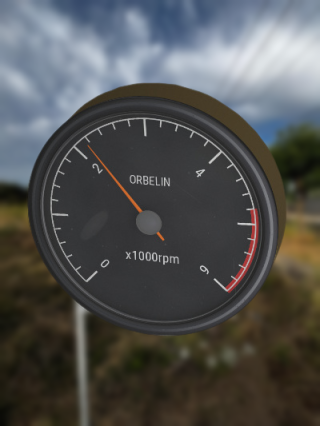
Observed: 2200 rpm
